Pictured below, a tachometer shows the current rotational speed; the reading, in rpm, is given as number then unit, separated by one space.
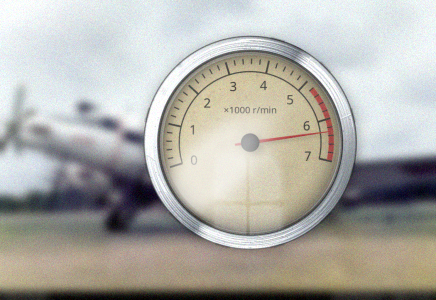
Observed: 6300 rpm
